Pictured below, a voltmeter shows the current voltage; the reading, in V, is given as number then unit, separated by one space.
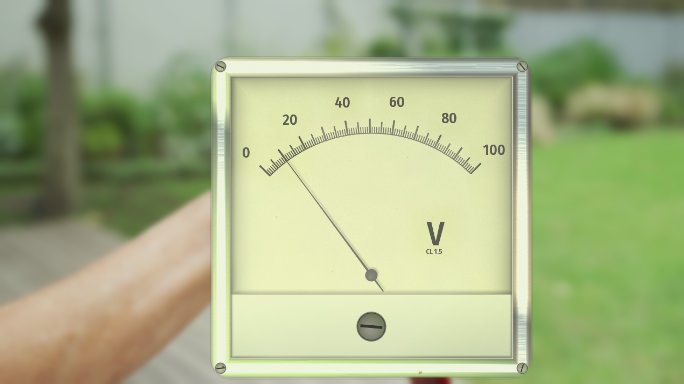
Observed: 10 V
